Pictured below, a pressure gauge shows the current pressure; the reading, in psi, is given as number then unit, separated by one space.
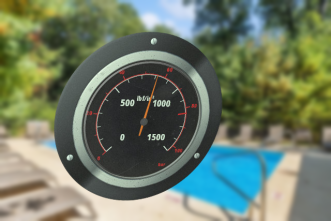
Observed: 800 psi
